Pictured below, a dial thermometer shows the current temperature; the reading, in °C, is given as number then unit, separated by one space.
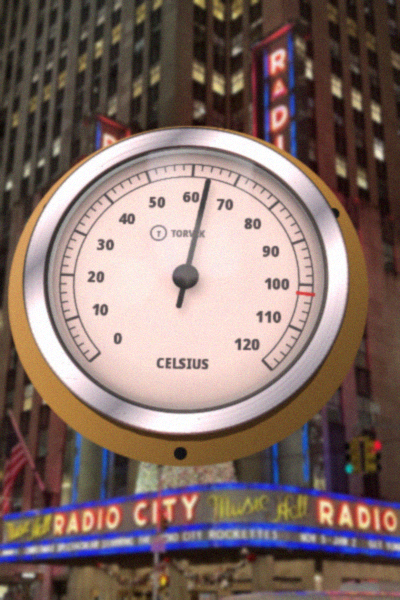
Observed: 64 °C
